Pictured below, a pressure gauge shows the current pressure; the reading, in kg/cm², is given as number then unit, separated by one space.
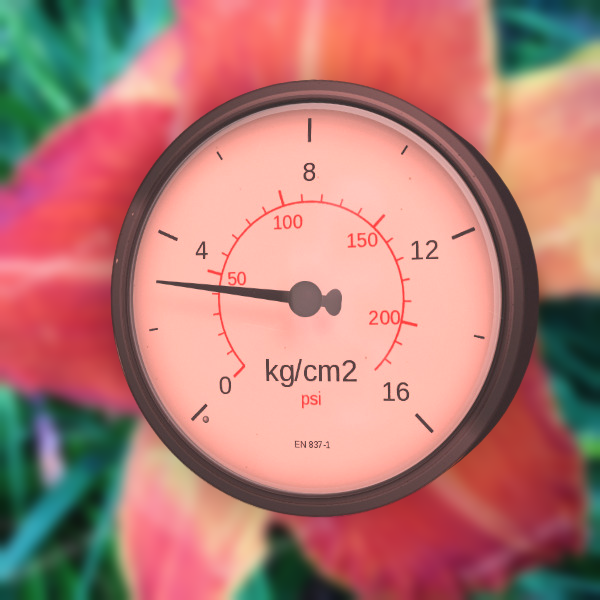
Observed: 3 kg/cm²
